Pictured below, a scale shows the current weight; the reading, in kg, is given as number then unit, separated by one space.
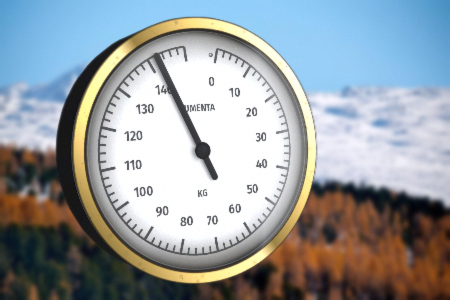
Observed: 142 kg
